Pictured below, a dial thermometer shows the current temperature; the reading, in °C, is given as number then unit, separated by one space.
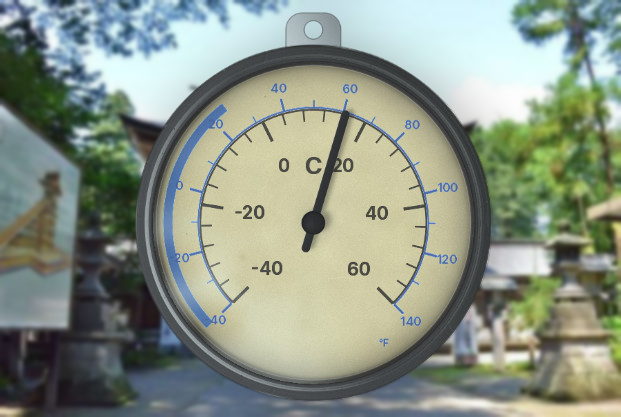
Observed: 16 °C
